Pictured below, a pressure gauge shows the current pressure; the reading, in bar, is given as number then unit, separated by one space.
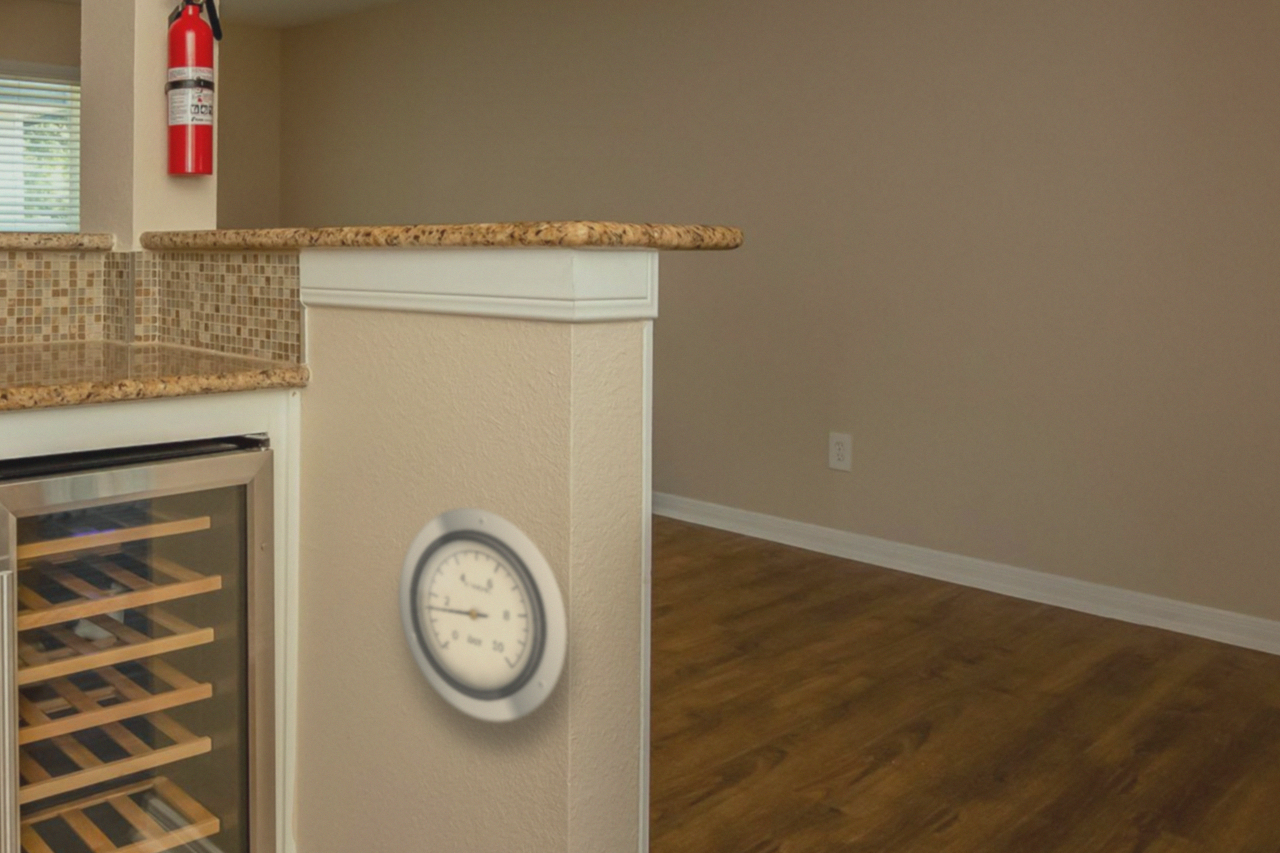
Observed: 1.5 bar
